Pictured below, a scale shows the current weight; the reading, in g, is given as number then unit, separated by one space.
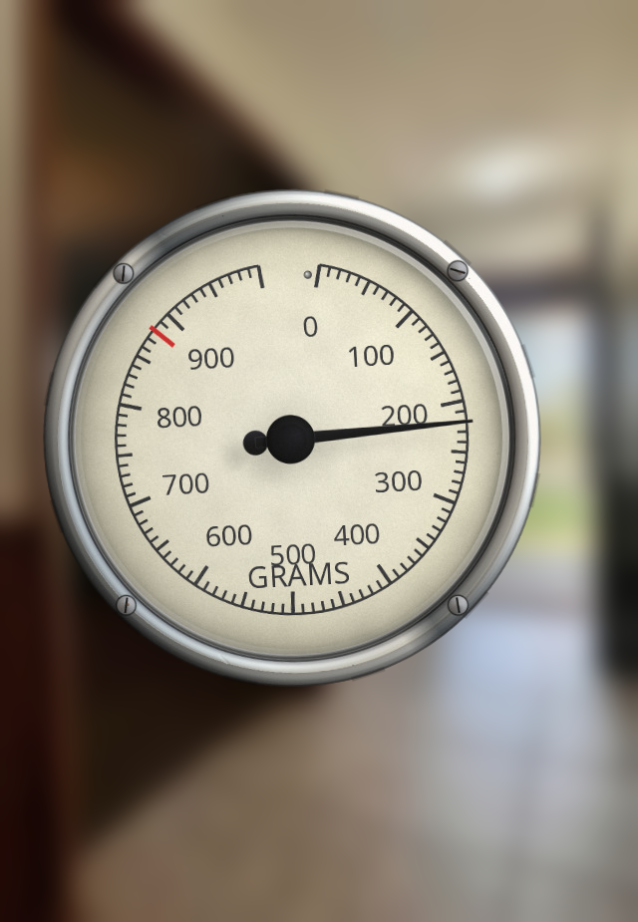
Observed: 220 g
